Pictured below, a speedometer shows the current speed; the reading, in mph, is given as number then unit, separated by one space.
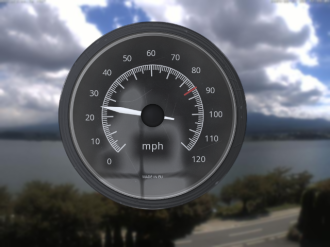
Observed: 25 mph
